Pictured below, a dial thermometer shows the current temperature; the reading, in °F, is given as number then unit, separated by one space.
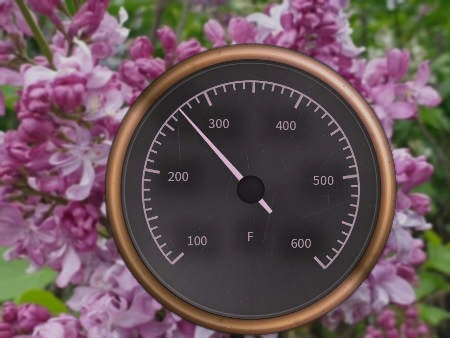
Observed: 270 °F
